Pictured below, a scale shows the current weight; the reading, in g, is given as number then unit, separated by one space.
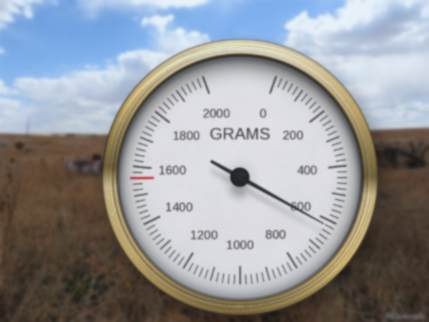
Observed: 620 g
